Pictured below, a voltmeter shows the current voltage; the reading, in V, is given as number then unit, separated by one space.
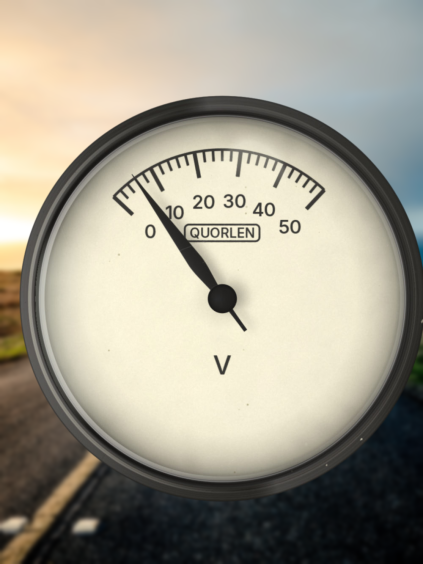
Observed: 6 V
